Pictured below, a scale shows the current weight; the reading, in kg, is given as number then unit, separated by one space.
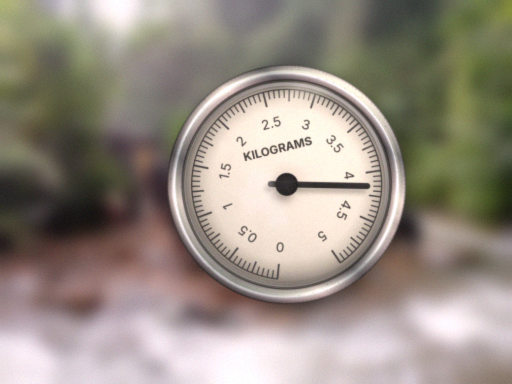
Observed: 4.15 kg
